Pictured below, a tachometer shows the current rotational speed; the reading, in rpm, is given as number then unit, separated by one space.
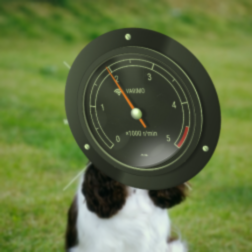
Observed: 2000 rpm
